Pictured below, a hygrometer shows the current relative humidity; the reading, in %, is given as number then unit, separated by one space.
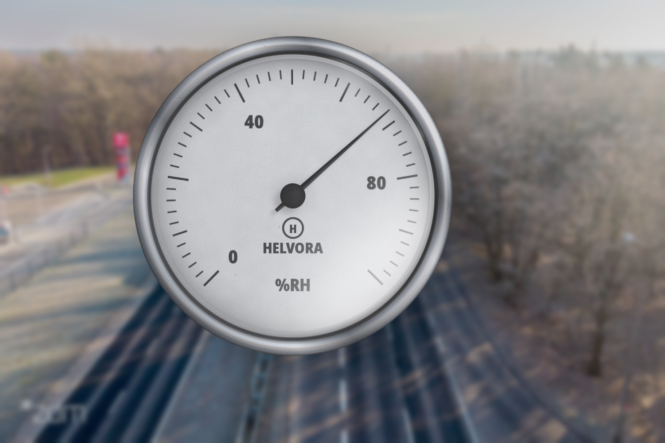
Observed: 68 %
